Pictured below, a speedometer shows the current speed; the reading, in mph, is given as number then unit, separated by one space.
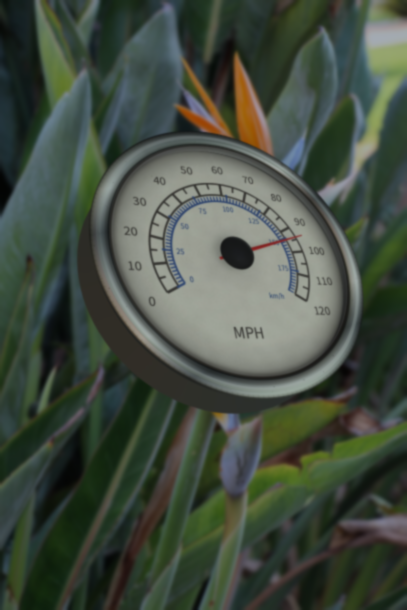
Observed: 95 mph
